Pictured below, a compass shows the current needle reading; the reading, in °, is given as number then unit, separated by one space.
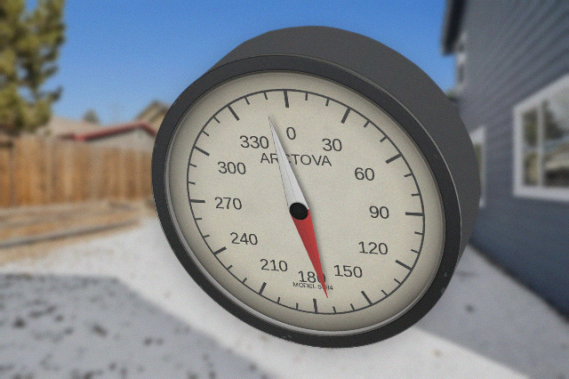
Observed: 170 °
